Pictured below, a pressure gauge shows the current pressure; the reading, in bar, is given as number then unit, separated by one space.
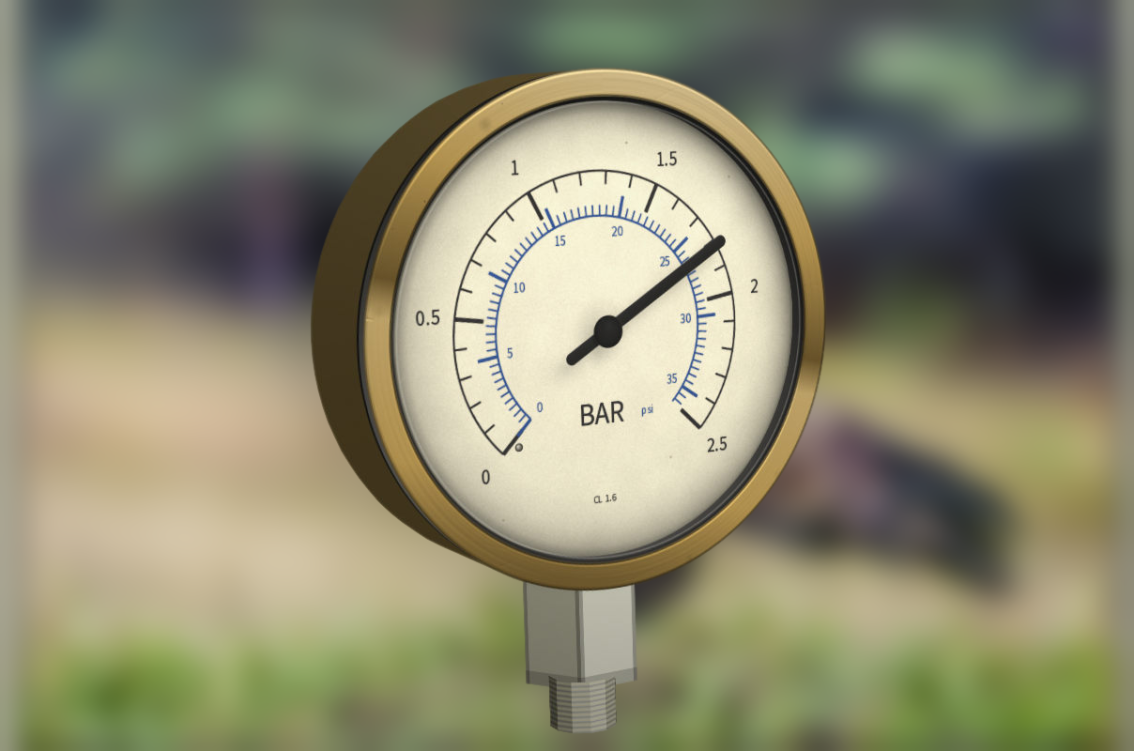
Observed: 1.8 bar
